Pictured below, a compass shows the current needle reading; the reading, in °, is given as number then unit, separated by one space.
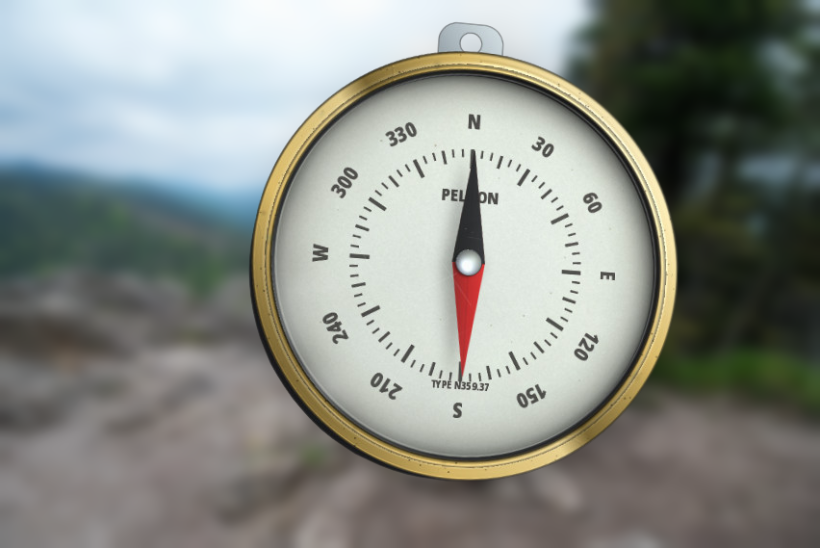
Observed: 180 °
